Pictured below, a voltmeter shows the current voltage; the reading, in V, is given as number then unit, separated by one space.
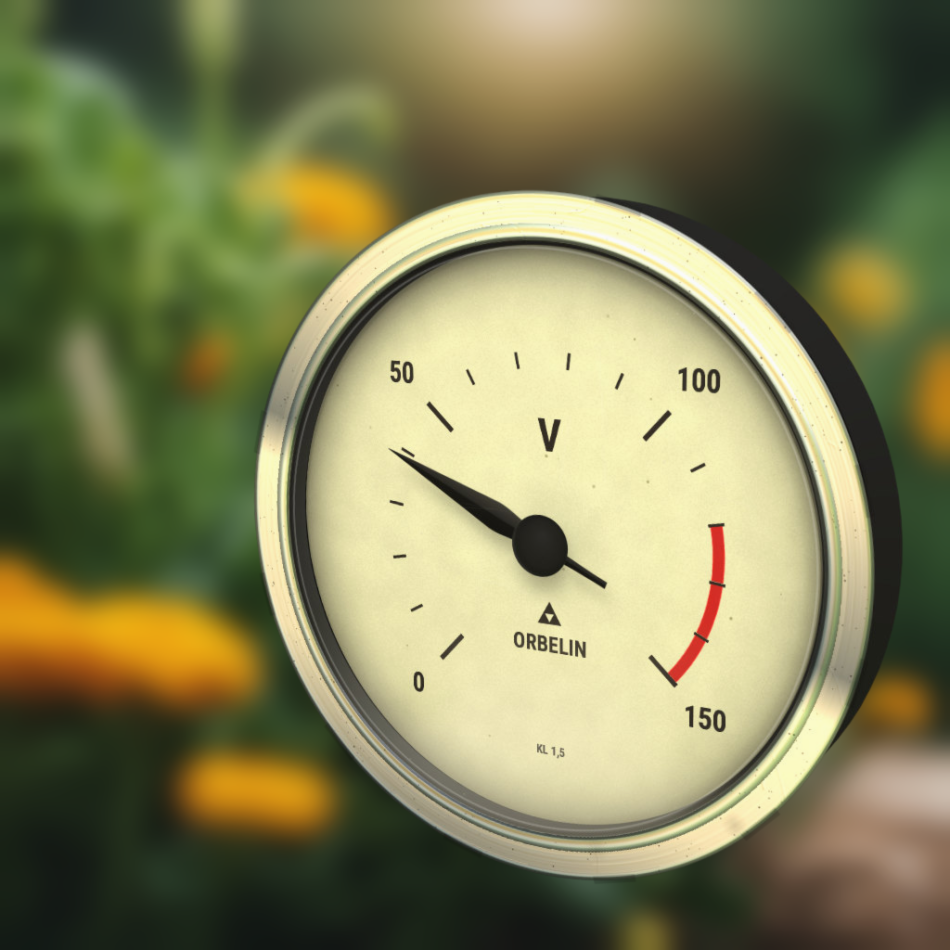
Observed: 40 V
